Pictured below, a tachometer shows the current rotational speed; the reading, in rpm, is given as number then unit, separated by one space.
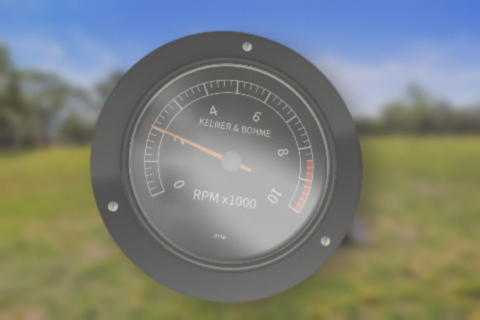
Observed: 2000 rpm
